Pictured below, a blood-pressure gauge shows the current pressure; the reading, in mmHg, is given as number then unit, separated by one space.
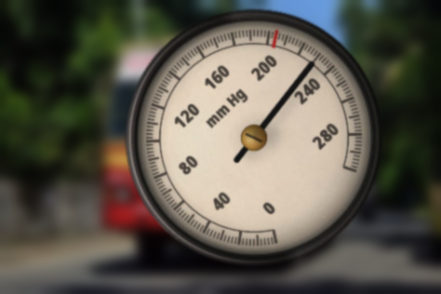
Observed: 230 mmHg
